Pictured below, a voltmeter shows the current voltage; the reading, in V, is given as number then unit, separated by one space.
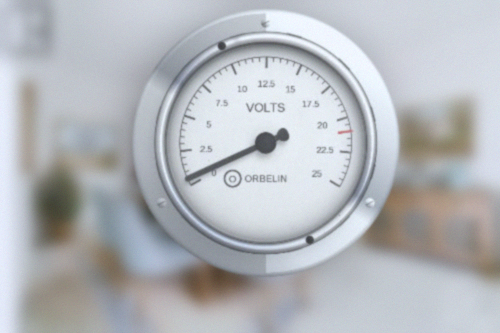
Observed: 0.5 V
